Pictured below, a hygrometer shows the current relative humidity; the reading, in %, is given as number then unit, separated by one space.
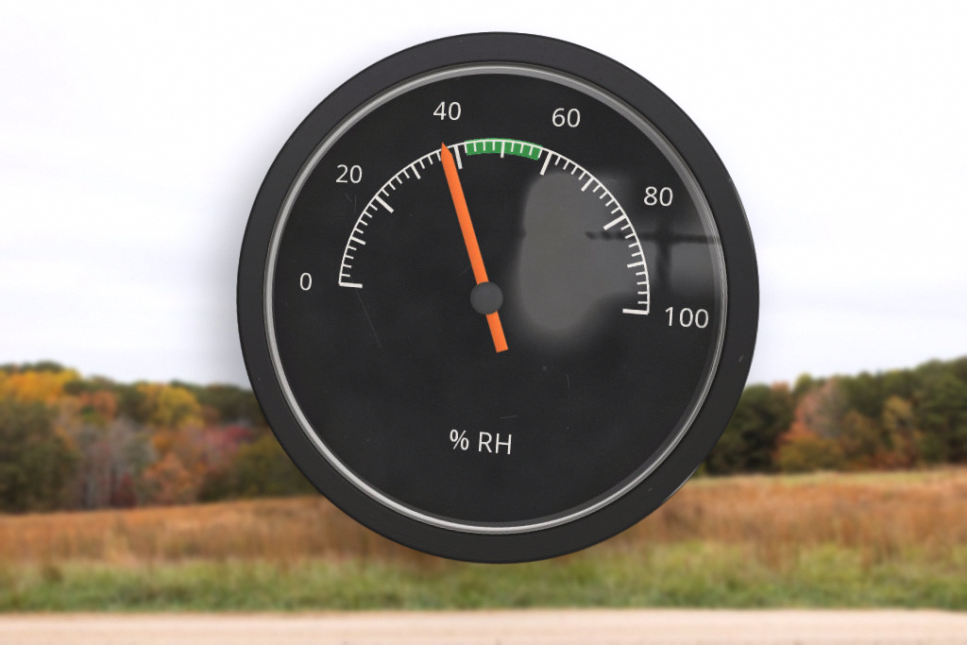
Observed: 38 %
